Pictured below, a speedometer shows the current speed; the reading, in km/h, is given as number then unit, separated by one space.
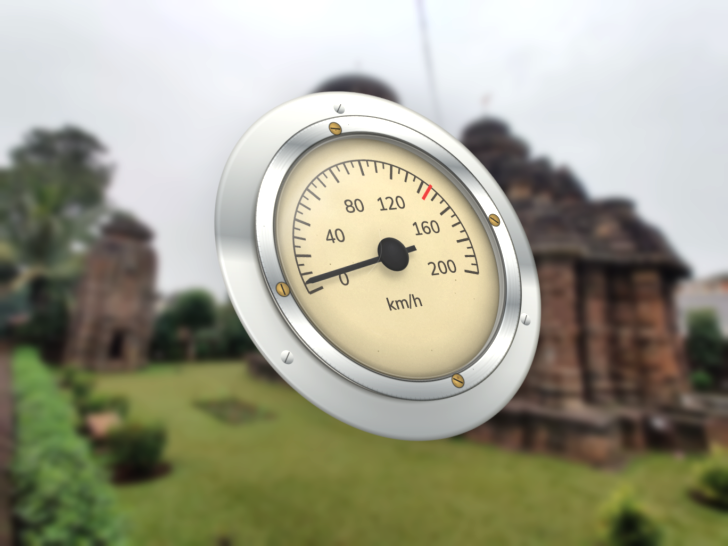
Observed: 5 km/h
